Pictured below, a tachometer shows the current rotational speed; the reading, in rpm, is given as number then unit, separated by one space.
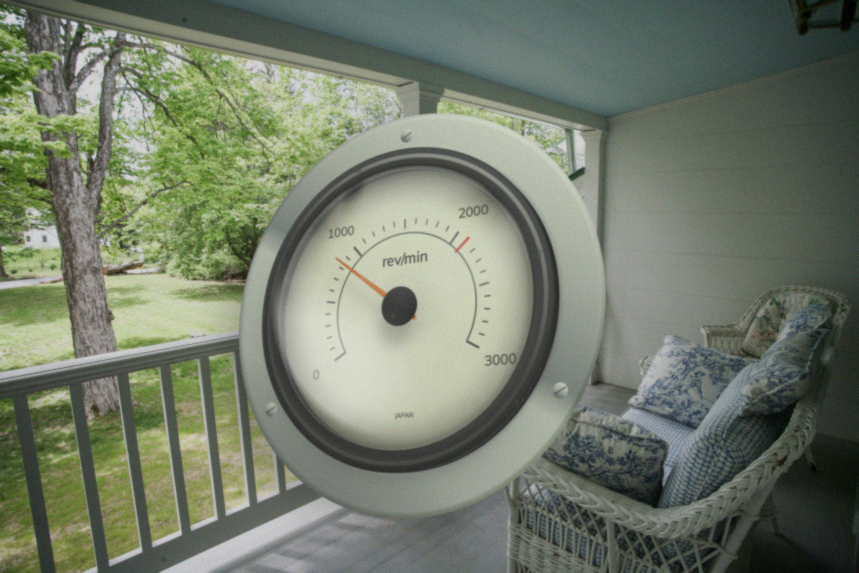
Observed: 850 rpm
